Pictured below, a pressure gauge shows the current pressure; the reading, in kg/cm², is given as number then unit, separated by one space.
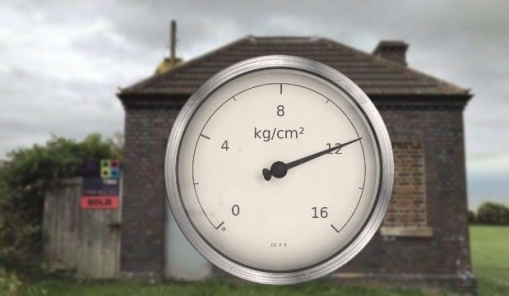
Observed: 12 kg/cm²
